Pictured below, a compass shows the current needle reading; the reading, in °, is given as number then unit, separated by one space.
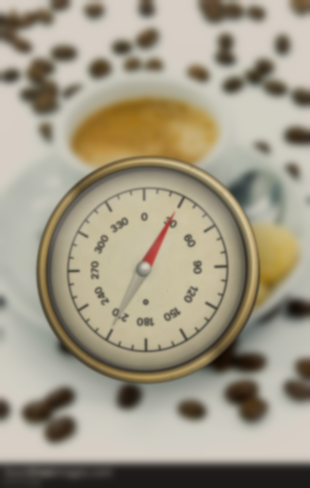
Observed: 30 °
